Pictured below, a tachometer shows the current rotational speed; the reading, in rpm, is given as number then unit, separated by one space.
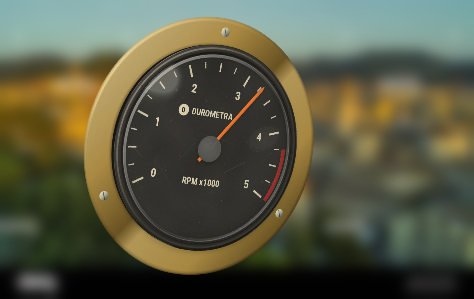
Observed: 3250 rpm
